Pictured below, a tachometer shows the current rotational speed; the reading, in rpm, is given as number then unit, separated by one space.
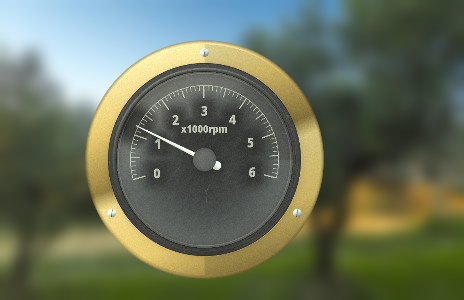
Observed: 1200 rpm
